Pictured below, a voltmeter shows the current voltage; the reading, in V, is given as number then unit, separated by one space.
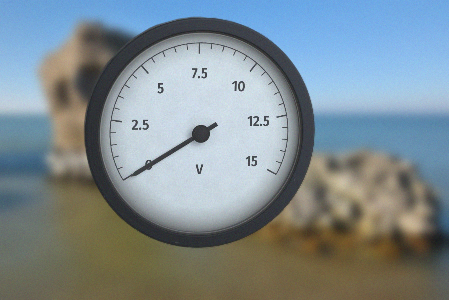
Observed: 0 V
